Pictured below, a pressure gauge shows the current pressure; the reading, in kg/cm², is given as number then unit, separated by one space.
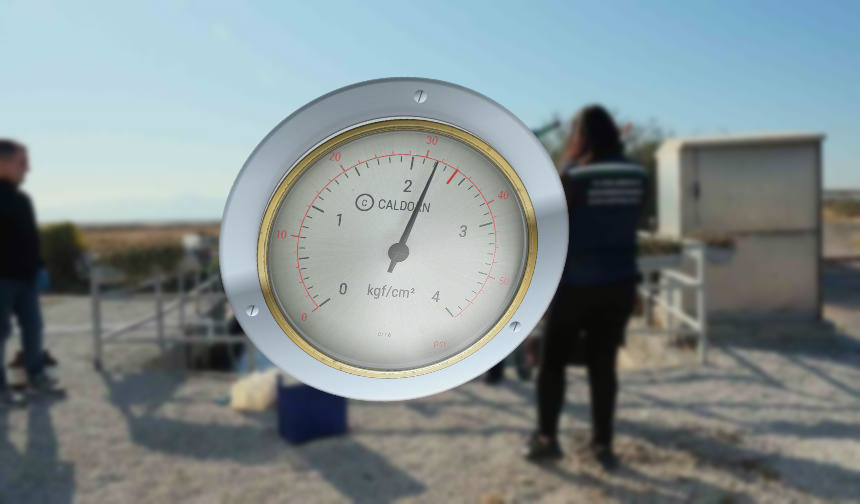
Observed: 2.2 kg/cm²
